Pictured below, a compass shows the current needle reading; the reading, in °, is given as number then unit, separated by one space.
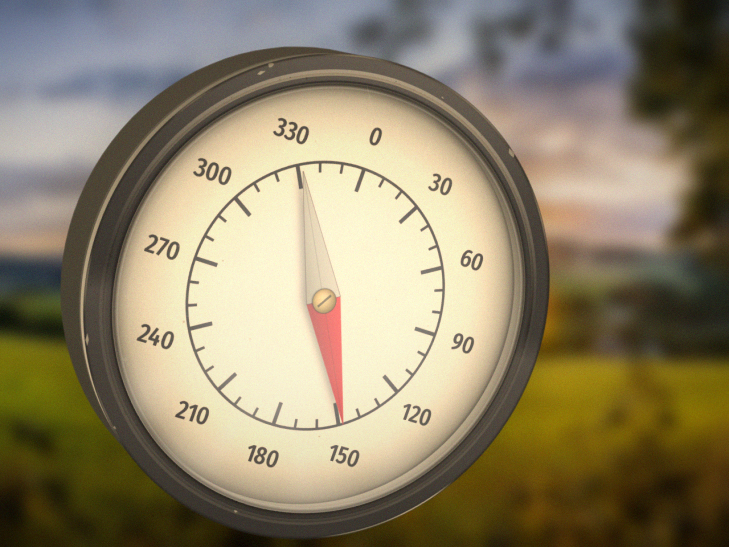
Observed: 150 °
